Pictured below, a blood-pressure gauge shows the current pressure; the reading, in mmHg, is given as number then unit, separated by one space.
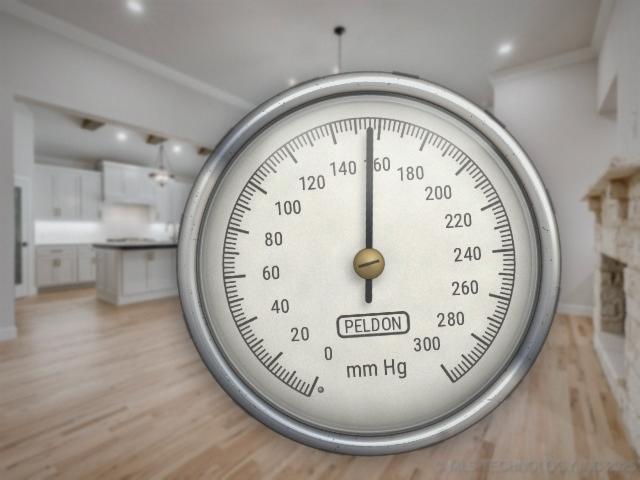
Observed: 156 mmHg
